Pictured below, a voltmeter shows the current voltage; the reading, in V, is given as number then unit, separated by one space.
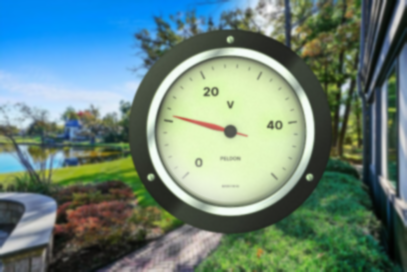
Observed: 11 V
